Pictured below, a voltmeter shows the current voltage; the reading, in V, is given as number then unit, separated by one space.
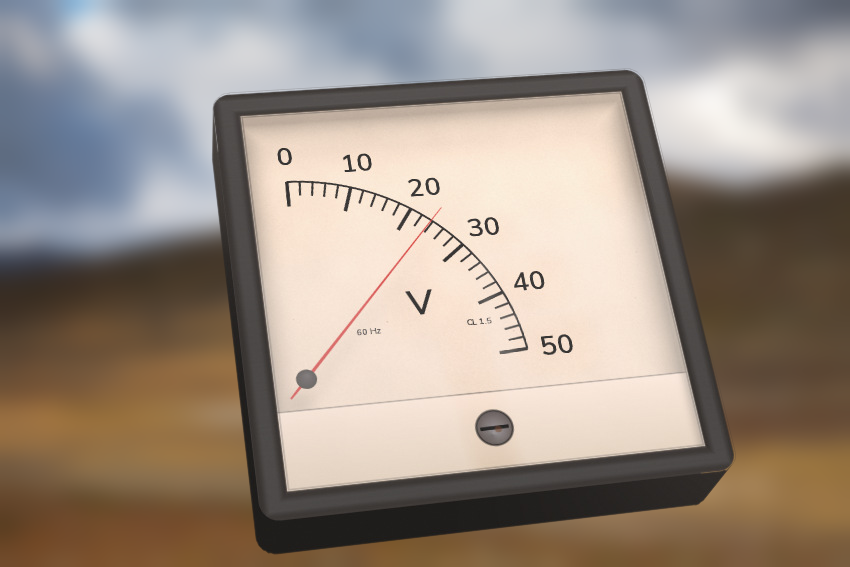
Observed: 24 V
